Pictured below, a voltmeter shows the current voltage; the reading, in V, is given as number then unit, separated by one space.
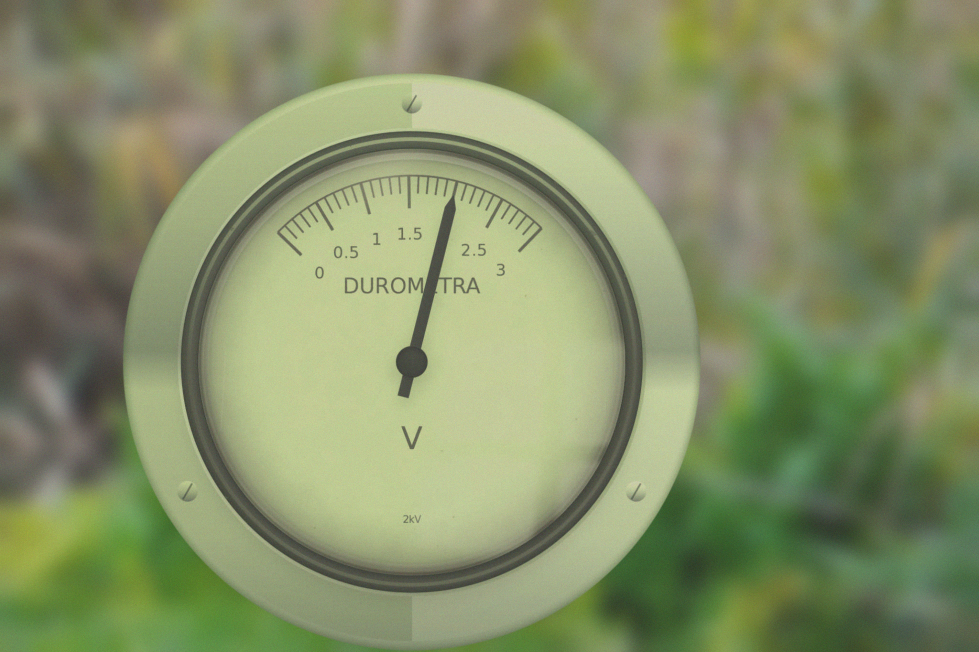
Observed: 2 V
